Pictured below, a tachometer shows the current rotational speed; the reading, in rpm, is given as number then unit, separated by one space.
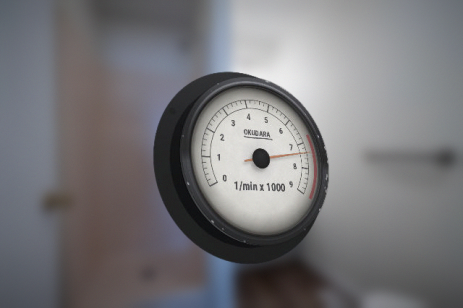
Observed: 7400 rpm
